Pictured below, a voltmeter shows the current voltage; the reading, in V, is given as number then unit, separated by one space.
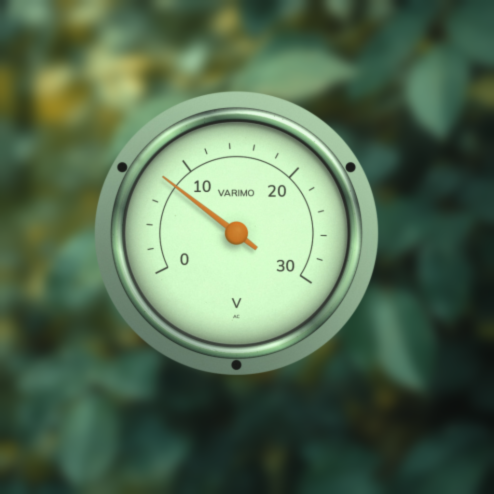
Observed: 8 V
